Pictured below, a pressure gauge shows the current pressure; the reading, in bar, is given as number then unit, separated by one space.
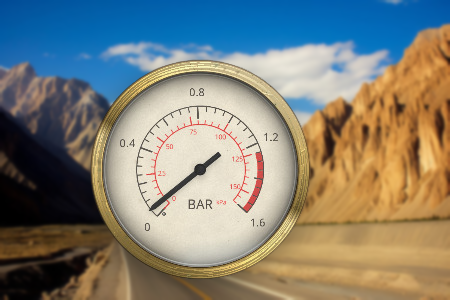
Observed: 0.05 bar
